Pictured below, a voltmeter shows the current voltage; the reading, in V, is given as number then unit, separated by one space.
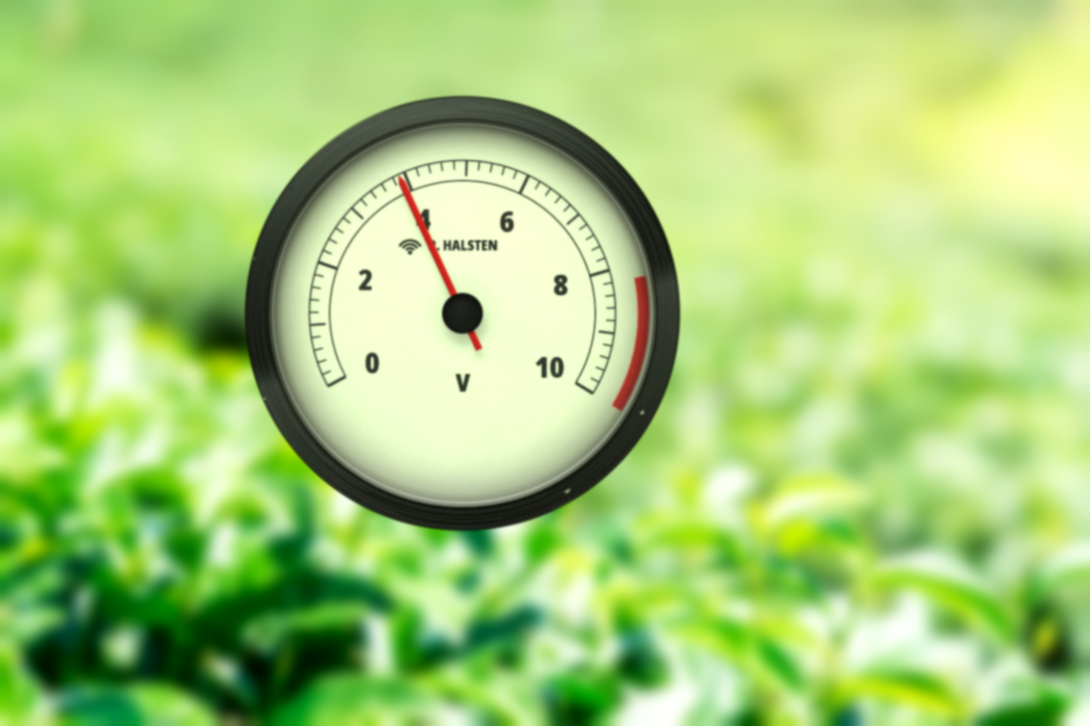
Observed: 3.9 V
